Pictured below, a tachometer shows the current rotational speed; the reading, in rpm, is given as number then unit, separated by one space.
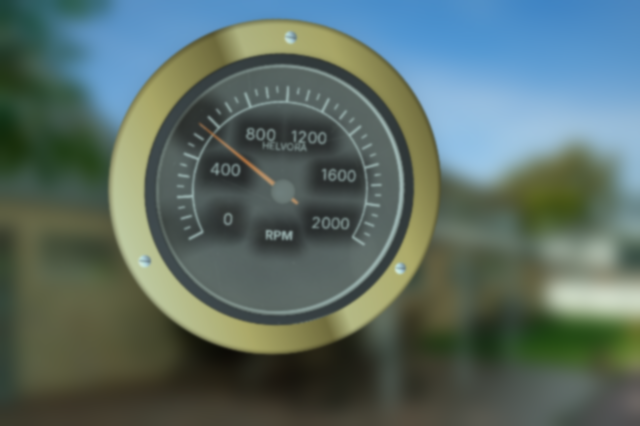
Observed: 550 rpm
